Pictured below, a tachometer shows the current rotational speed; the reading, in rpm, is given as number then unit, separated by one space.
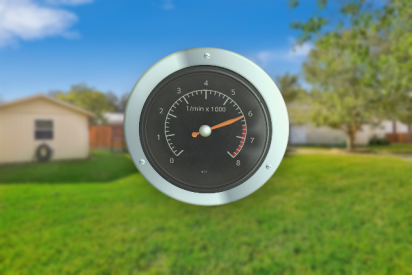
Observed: 6000 rpm
